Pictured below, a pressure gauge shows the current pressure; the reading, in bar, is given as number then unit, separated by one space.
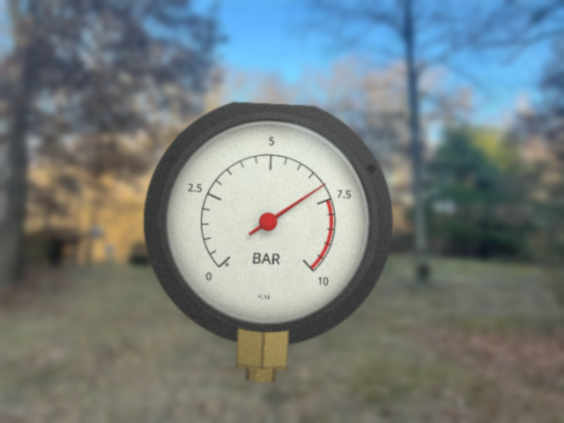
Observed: 7 bar
